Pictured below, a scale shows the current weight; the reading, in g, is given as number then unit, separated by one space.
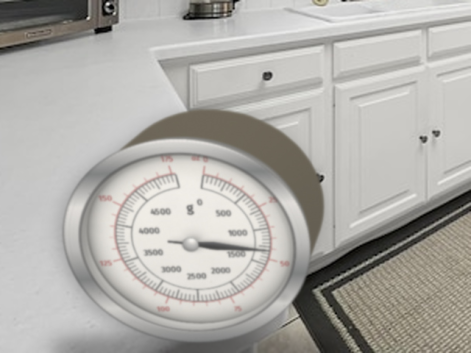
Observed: 1250 g
